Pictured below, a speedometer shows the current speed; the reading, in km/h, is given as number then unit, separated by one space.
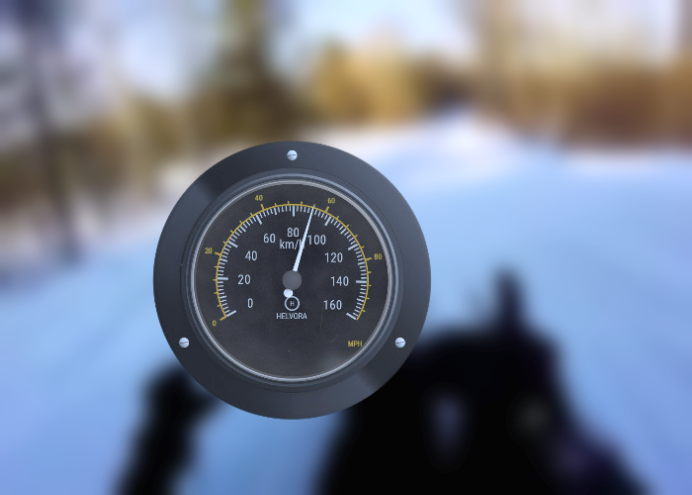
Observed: 90 km/h
